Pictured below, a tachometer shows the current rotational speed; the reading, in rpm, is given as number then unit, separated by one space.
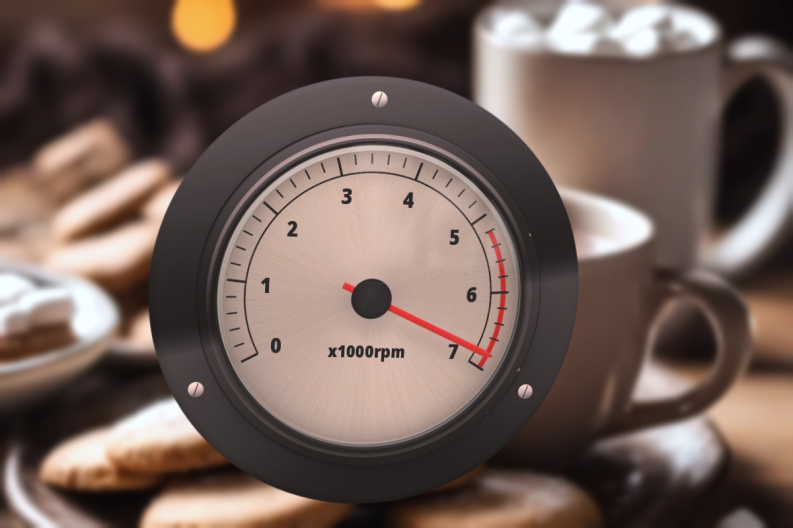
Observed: 6800 rpm
